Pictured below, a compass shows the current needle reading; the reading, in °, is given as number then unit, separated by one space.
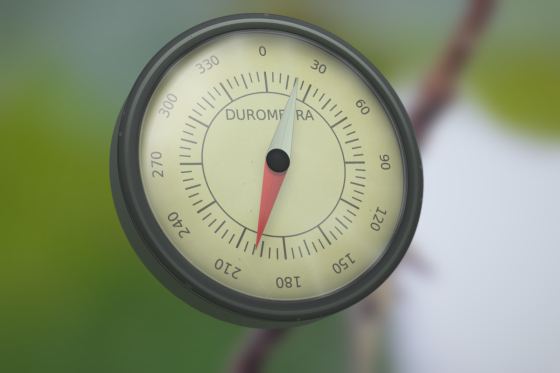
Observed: 200 °
